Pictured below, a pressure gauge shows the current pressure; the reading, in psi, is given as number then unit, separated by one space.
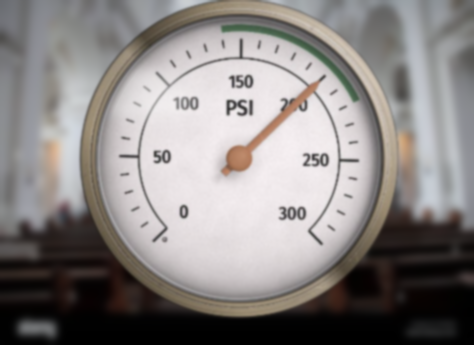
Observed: 200 psi
